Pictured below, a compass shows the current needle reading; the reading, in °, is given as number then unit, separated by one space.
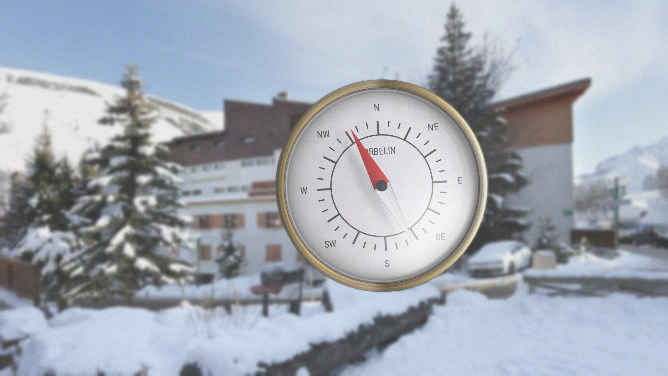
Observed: 335 °
